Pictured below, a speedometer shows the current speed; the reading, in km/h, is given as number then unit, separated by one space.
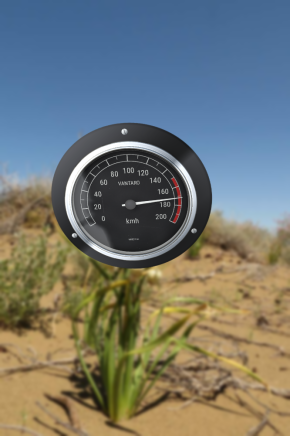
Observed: 170 km/h
